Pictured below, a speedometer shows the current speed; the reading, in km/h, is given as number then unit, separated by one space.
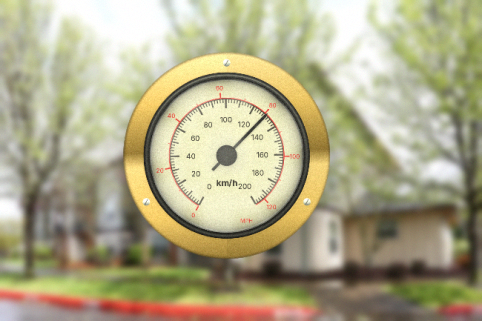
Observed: 130 km/h
